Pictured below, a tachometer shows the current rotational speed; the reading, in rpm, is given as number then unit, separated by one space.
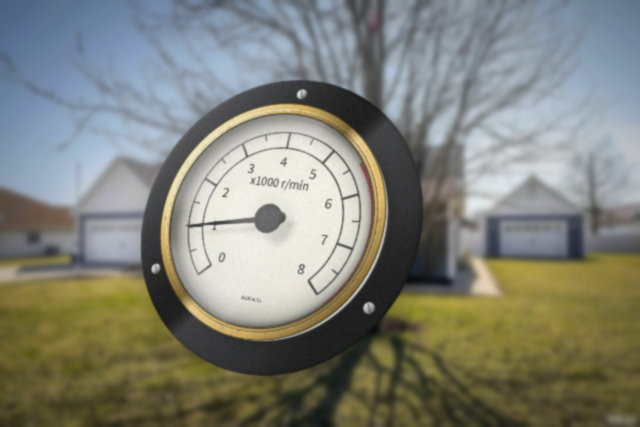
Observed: 1000 rpm
